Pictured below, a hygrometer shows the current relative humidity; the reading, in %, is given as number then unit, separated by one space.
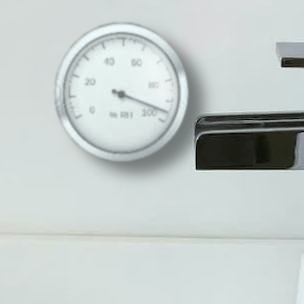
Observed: 95 %
